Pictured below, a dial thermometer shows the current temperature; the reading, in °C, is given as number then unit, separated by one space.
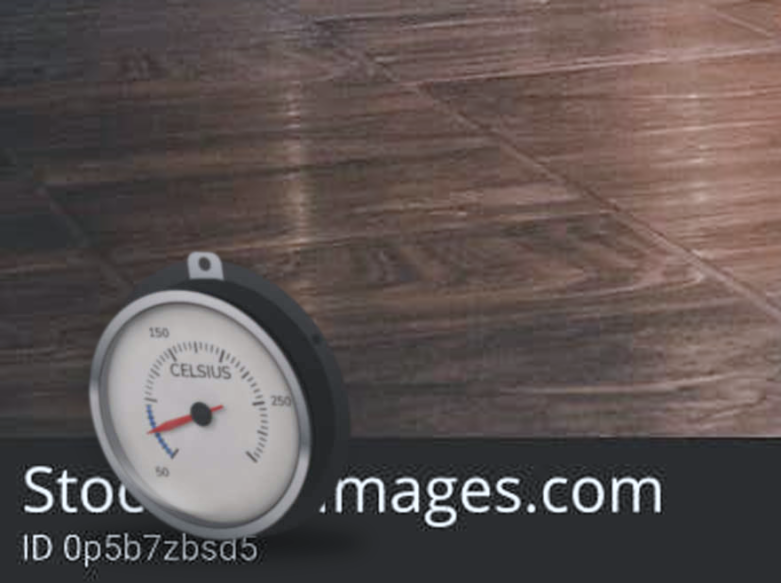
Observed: 75 °C
